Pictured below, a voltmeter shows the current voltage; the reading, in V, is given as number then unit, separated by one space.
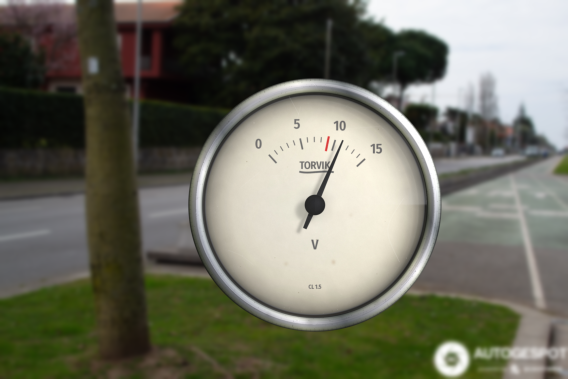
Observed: 11 V
